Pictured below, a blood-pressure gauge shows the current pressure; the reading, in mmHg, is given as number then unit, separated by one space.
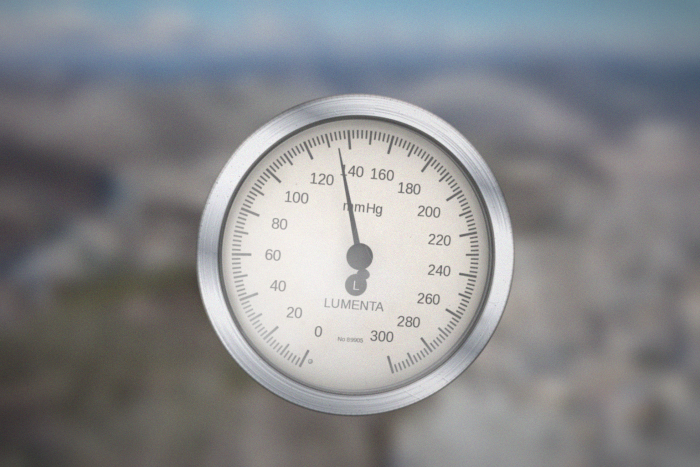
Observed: 134 mmHg
